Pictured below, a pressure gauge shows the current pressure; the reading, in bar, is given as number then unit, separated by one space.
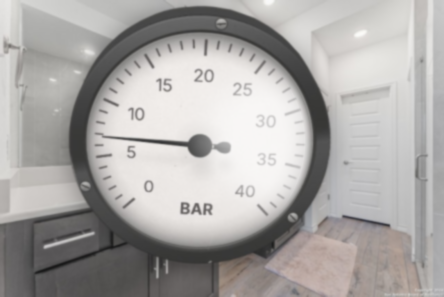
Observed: 7 bar
